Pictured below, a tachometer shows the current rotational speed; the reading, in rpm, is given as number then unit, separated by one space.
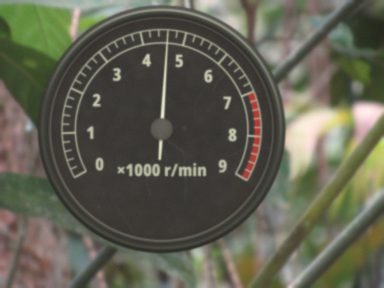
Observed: 4600 rpm
